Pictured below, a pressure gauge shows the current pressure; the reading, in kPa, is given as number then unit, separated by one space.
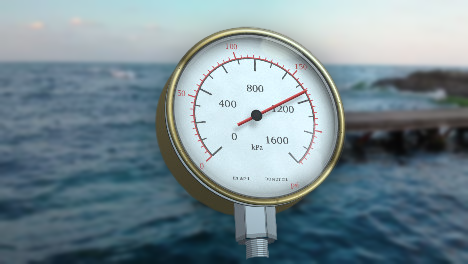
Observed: 1150 kPa
